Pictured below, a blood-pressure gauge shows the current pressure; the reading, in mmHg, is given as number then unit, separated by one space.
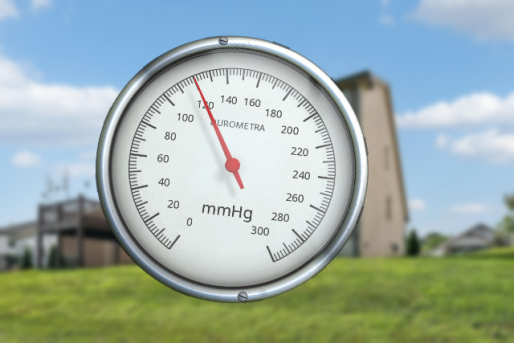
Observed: 120 mmHg
